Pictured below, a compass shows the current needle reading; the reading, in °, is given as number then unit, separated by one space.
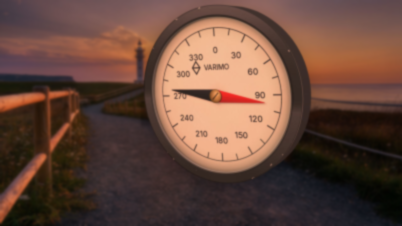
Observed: 97.5 °
